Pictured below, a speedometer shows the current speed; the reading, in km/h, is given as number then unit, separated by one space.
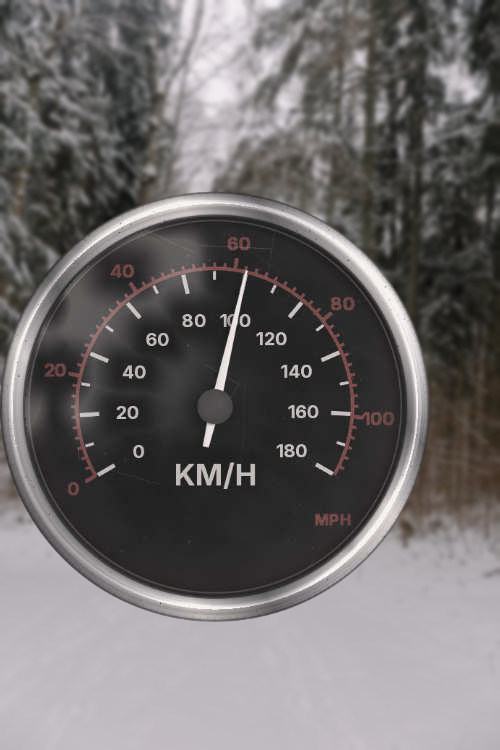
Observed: 100 km/h
